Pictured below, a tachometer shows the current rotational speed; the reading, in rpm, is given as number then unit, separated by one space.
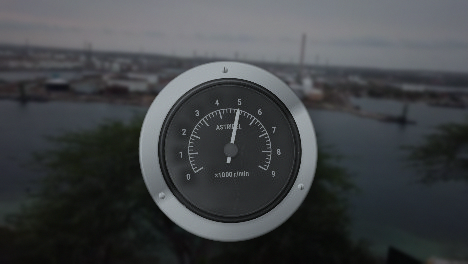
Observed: 5000 rpm
